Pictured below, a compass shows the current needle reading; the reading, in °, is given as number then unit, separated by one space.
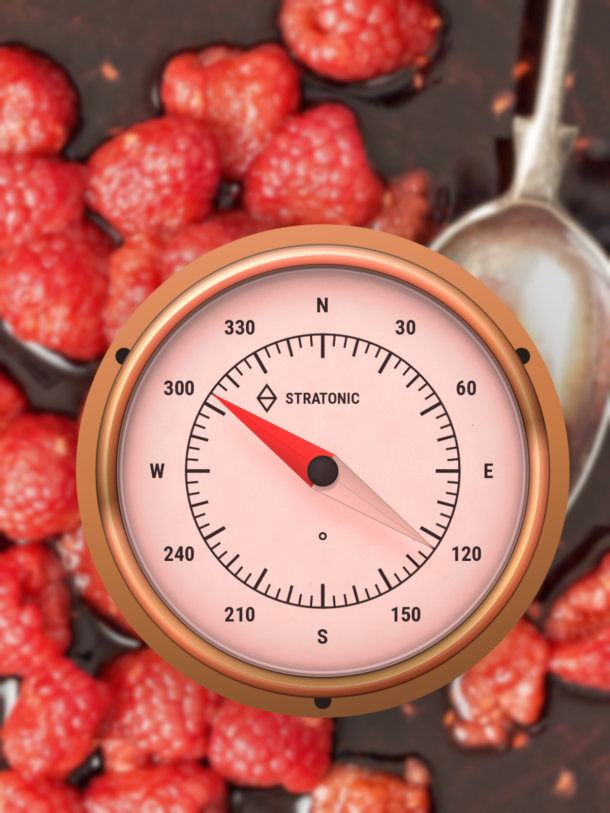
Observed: 305 °
